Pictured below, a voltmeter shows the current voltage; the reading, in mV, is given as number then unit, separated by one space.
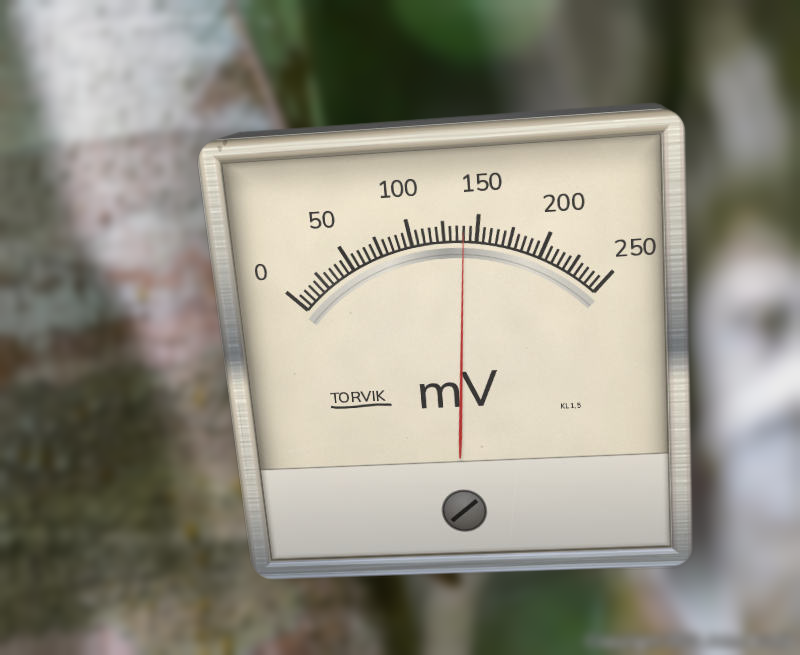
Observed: 140 mV
